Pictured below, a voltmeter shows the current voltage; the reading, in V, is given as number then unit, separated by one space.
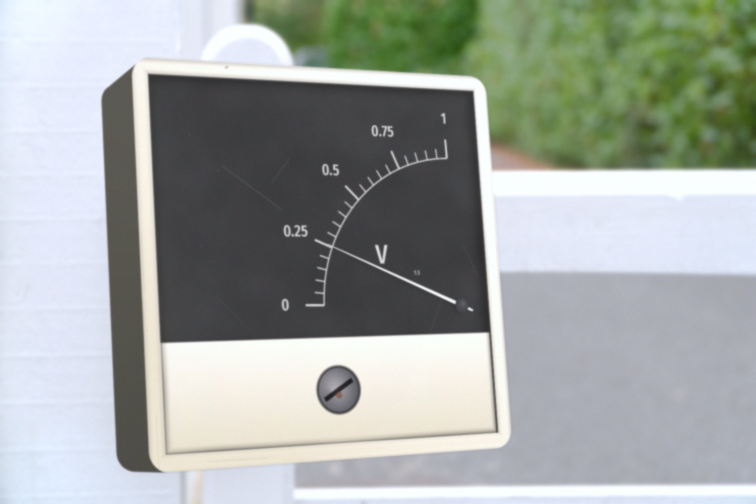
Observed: 0.25 V
